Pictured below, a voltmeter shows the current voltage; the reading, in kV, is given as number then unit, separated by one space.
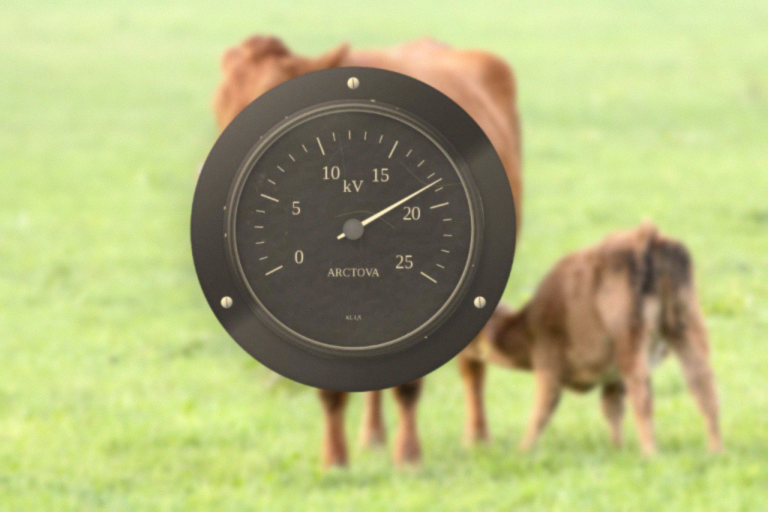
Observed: 18.5 kV
